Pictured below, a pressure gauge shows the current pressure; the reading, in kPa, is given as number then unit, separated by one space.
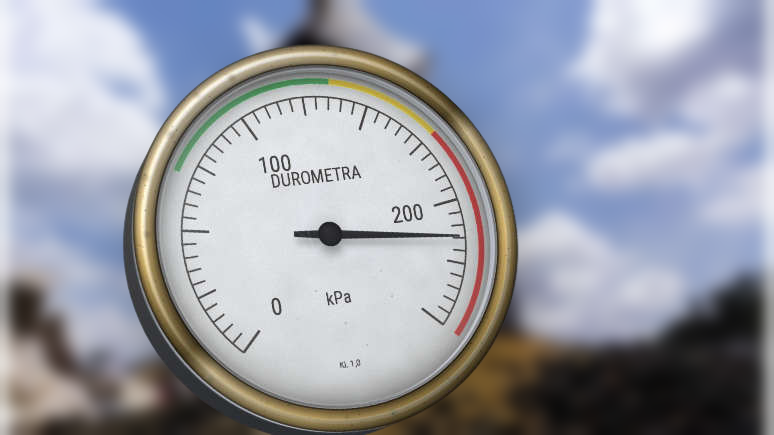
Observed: 215 kPa
